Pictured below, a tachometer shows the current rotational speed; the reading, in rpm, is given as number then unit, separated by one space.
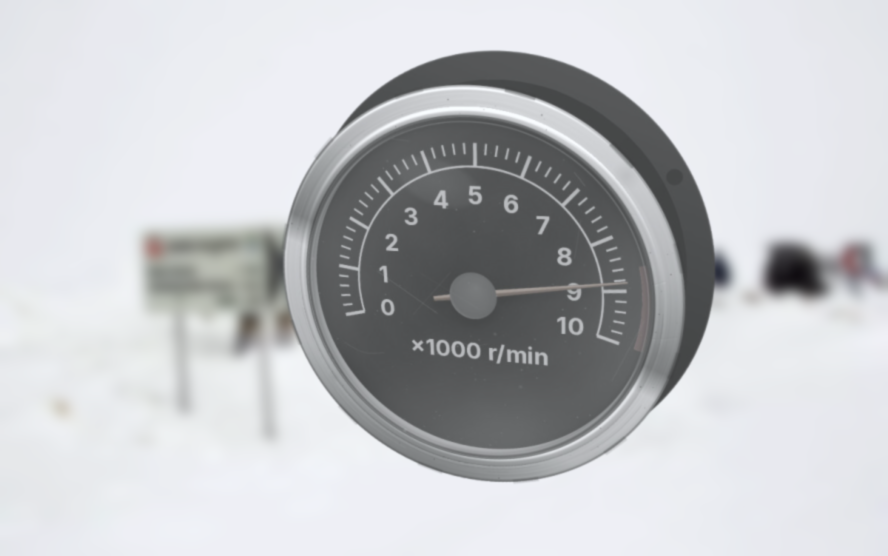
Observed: 8800 rpm
